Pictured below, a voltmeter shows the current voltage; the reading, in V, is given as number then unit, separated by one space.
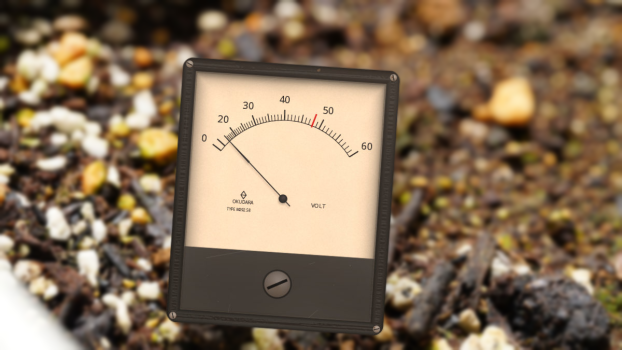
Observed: 15 V
